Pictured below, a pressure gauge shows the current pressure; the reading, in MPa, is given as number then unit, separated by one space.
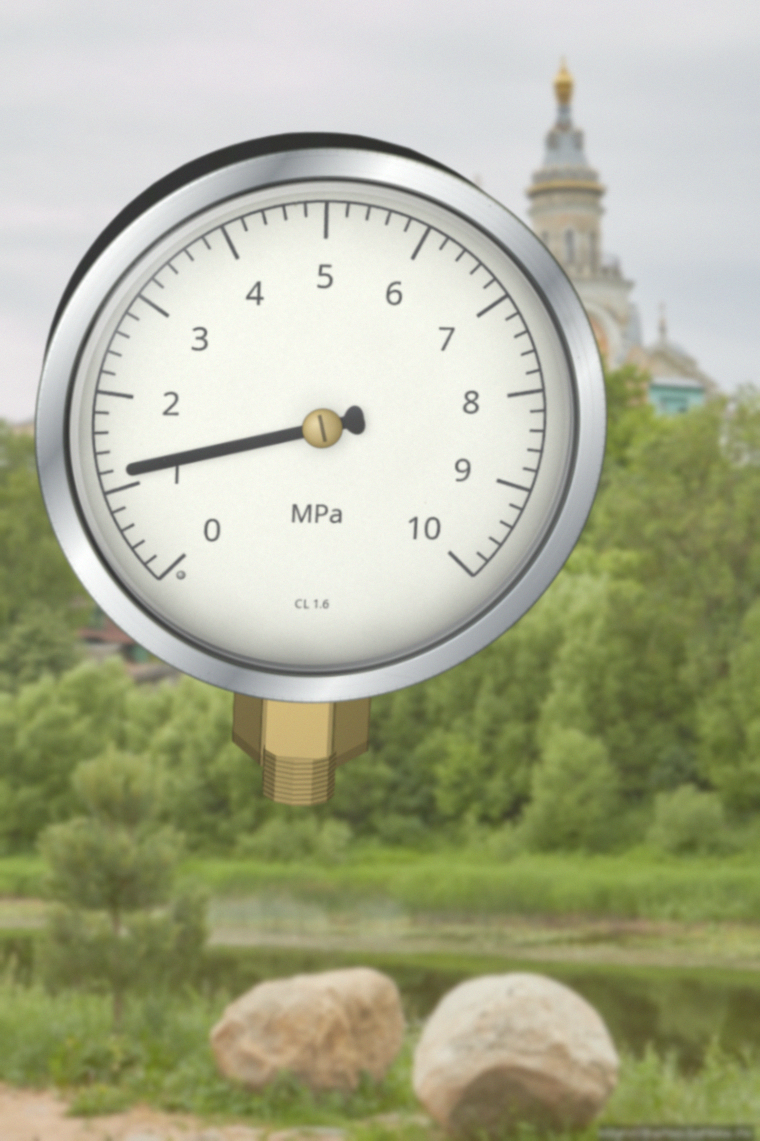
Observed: 1.2 MPa
